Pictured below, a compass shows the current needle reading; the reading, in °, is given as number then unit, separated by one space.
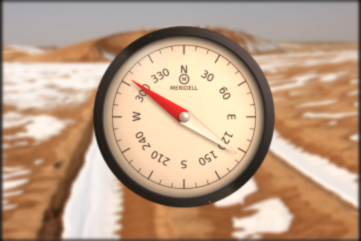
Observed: 305 °
